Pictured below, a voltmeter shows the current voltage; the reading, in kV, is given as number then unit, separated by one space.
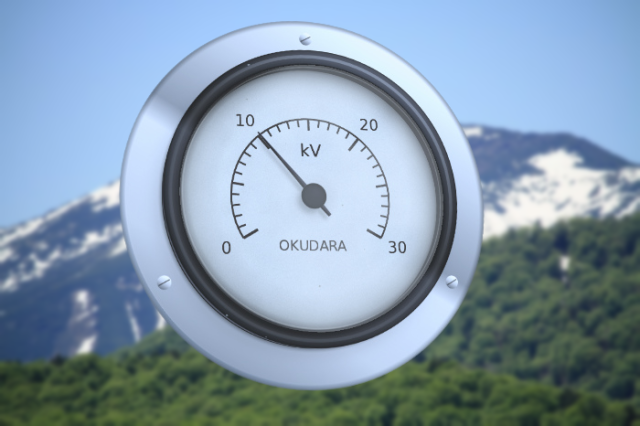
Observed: 10 kV
